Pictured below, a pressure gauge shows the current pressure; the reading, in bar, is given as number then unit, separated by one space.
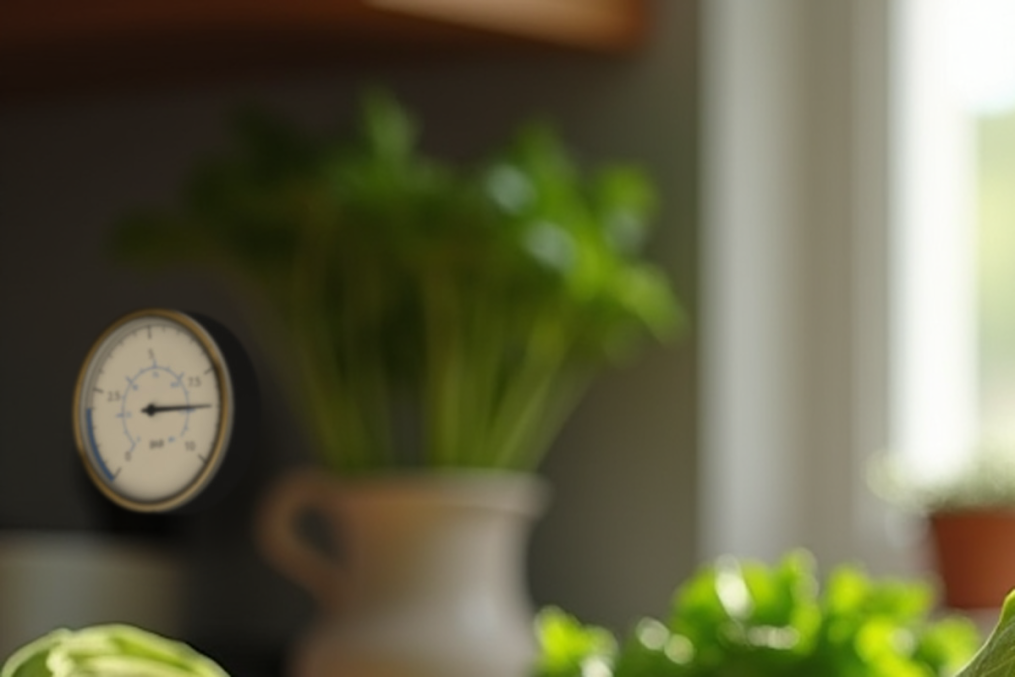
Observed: 8.5 bar
